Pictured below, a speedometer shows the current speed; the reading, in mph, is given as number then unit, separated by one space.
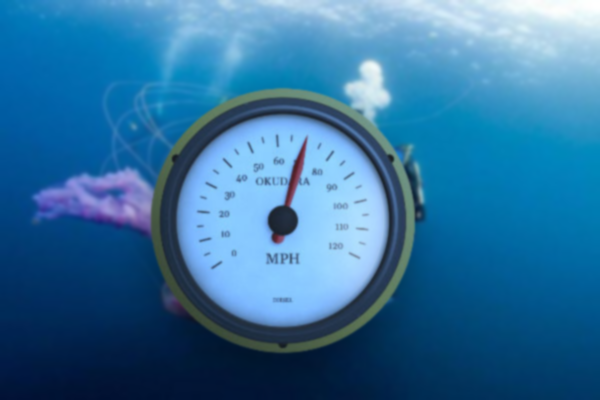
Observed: 70 mph
